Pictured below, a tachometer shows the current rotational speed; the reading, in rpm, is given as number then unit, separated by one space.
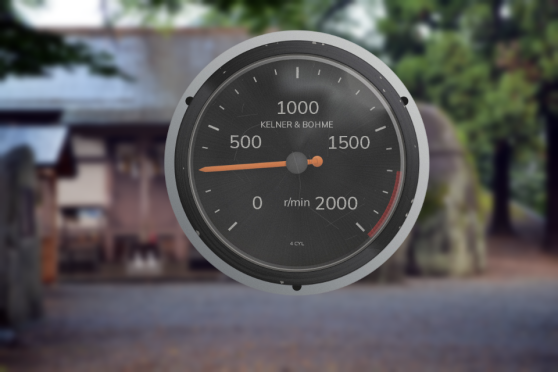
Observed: 300 rpm
